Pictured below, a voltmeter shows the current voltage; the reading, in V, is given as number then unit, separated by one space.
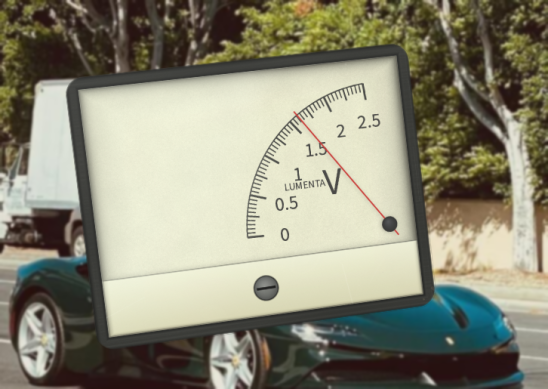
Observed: 1.6 V
